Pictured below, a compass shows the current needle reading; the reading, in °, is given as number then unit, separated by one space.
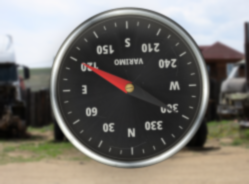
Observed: 120 °
